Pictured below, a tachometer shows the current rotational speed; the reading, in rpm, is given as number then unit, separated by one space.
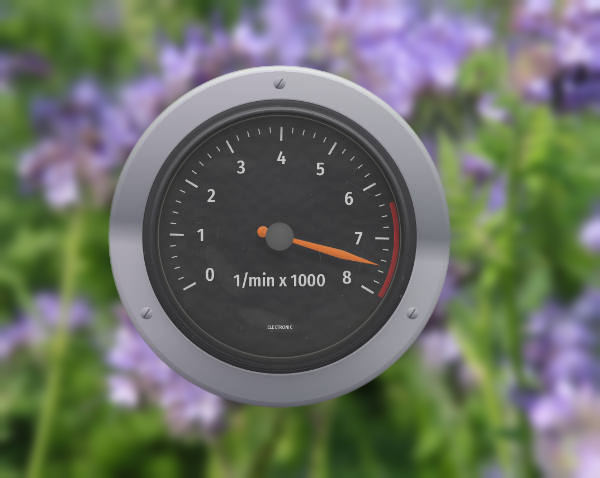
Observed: 7500 rpm
